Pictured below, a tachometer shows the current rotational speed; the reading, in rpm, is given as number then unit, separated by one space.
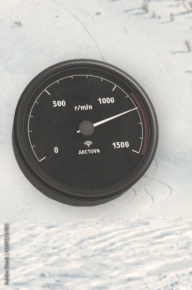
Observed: 1200 rpm
